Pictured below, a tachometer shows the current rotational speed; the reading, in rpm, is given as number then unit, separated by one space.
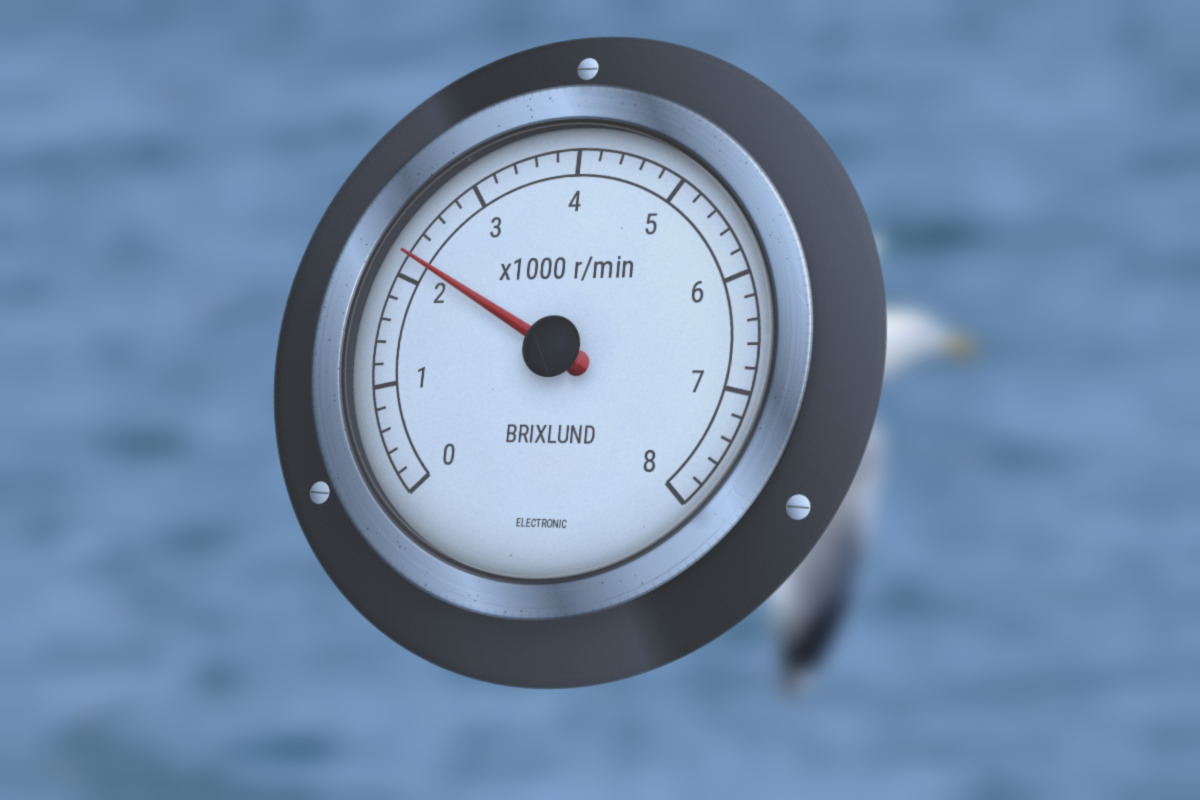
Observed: 2200 rpm
